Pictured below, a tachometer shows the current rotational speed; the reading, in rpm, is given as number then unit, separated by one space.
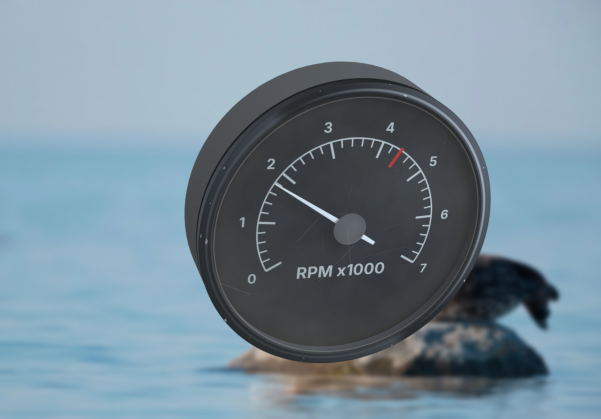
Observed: 1800 rpm
